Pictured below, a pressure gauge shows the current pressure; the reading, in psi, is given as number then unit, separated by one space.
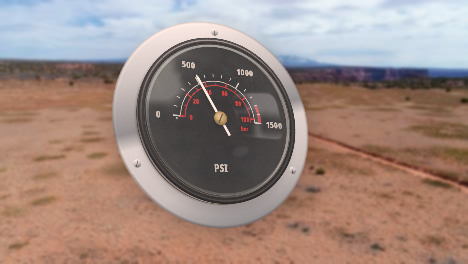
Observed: 500 psi
